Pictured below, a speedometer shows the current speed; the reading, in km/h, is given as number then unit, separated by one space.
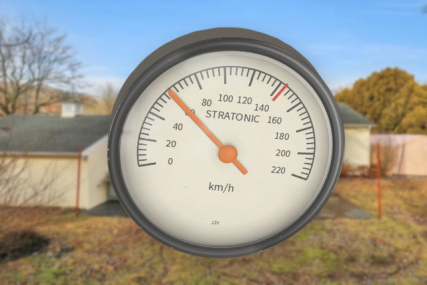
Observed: 60 km/h
